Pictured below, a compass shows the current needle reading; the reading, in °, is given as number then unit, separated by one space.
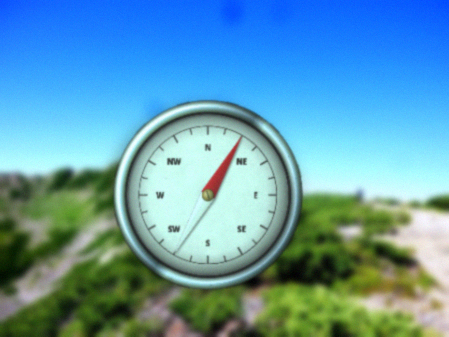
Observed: 30 °
